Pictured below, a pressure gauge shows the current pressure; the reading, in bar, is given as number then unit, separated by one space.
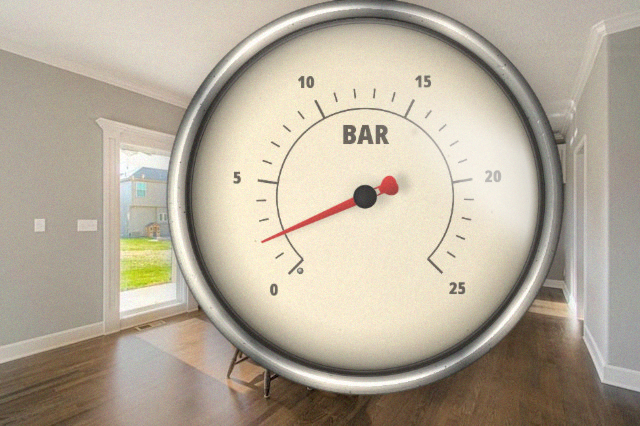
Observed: 2 bar
